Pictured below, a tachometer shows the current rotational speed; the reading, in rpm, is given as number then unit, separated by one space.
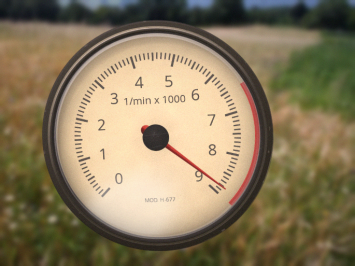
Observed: 8800 rpm
